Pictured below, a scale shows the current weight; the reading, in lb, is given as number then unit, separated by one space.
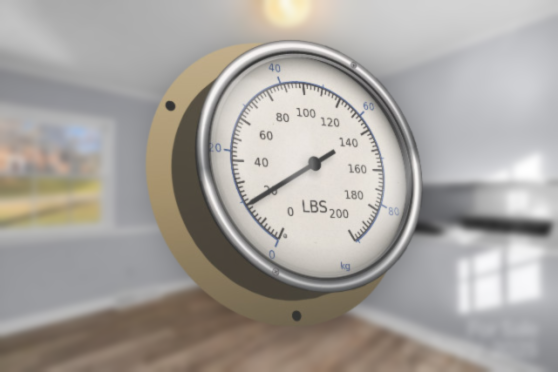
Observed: 20 lb
